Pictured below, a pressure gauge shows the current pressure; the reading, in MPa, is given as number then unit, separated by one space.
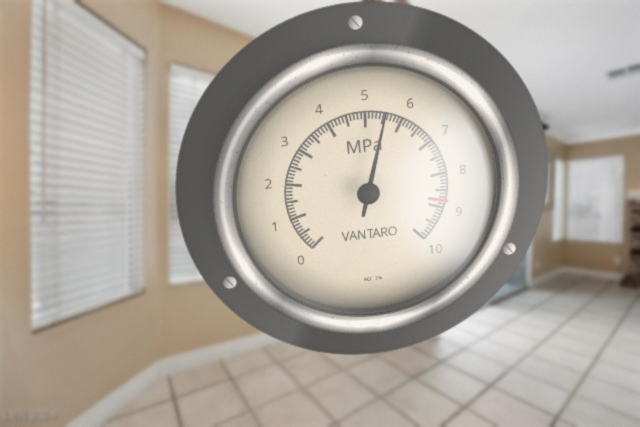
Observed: 5.5 MPa
